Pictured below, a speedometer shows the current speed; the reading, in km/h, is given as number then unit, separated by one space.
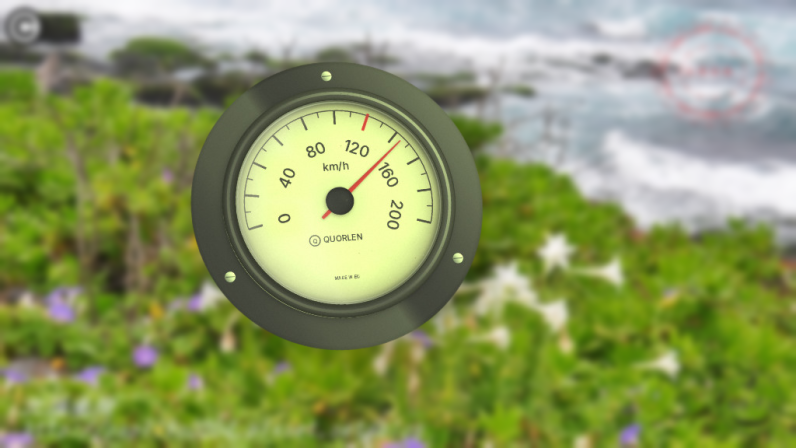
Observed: 145 km/h
